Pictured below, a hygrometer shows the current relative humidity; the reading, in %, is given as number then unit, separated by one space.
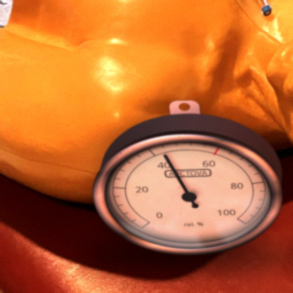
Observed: 44 %
